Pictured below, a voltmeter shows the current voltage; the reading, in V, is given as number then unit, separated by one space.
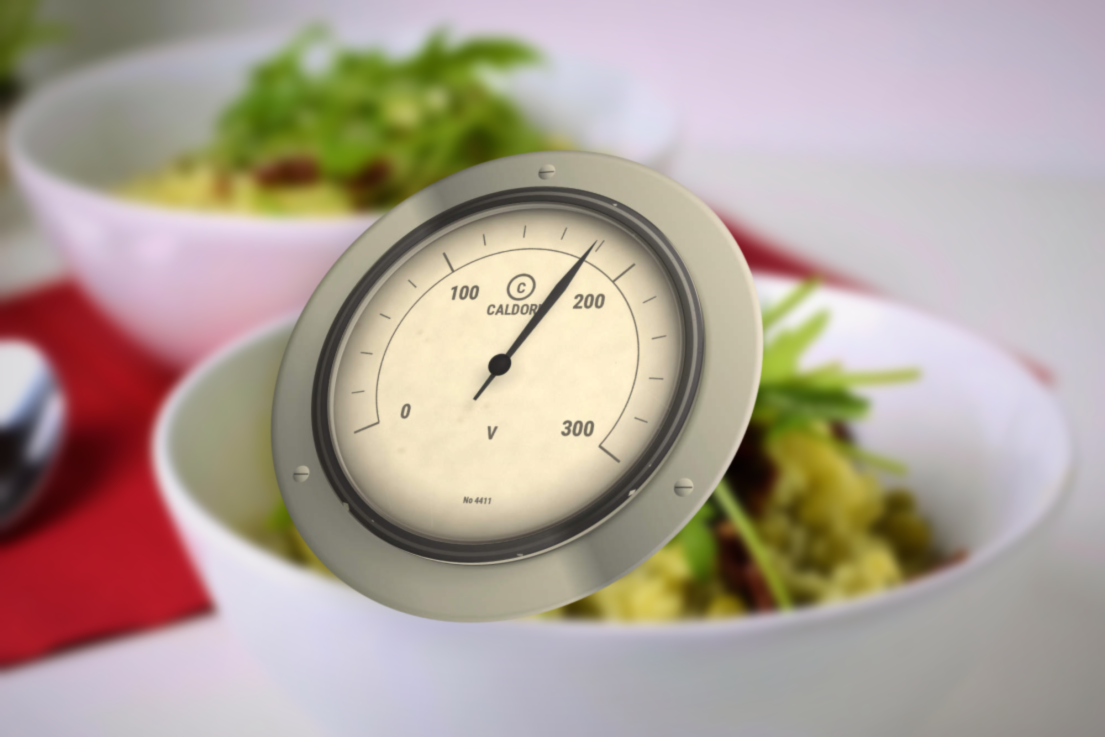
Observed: 180 V
